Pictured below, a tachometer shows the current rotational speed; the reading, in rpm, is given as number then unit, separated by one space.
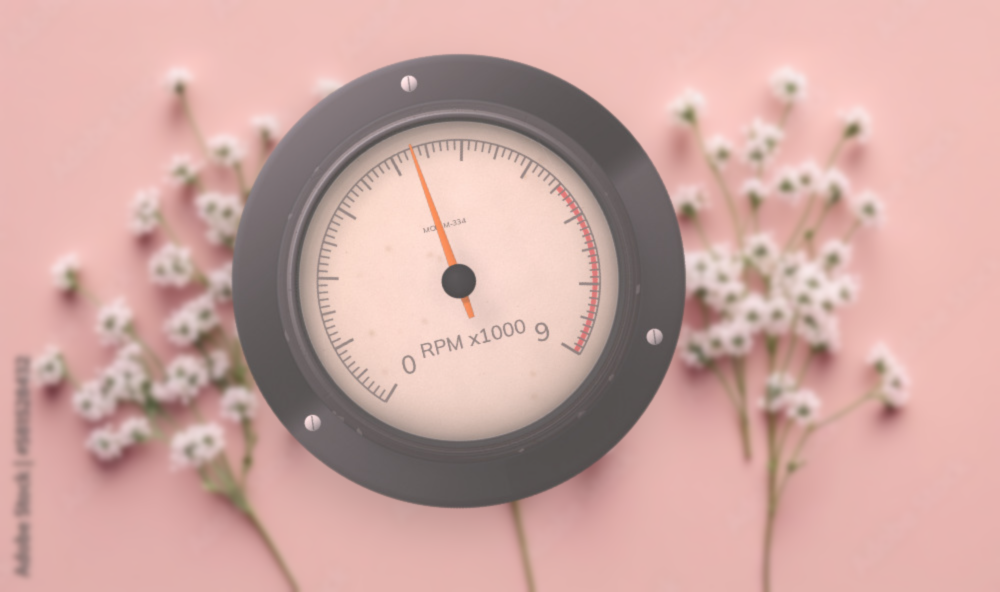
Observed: 4300 rpm
